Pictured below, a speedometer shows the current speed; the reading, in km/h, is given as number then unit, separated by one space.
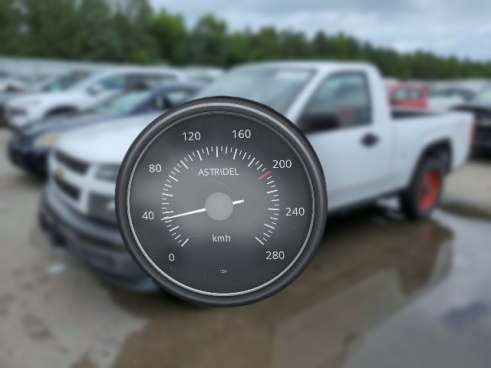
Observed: 35 km/h
